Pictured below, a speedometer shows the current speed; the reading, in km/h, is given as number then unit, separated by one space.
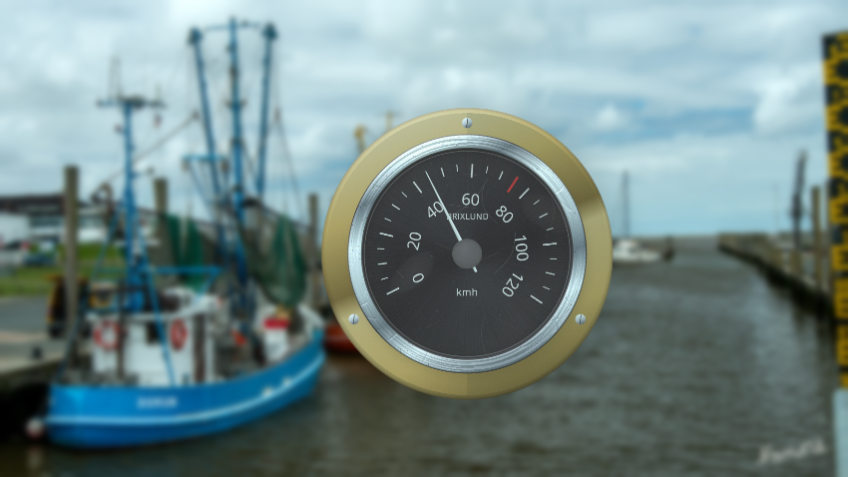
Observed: 45 km/h
